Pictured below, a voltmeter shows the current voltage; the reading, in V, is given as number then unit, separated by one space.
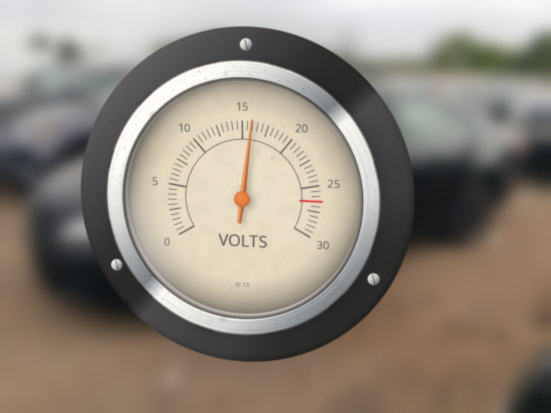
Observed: 16 V
